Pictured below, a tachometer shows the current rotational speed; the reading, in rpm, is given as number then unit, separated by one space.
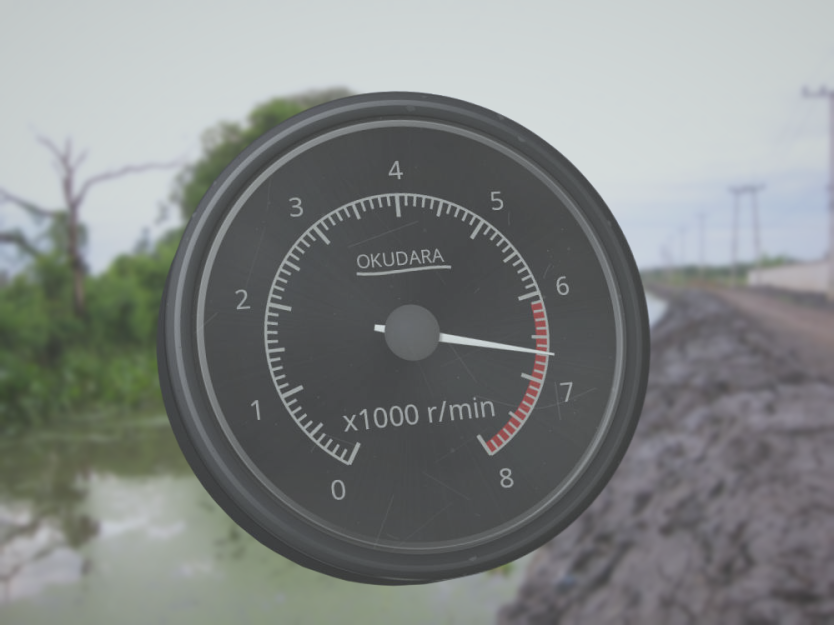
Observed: 6700 rpm
